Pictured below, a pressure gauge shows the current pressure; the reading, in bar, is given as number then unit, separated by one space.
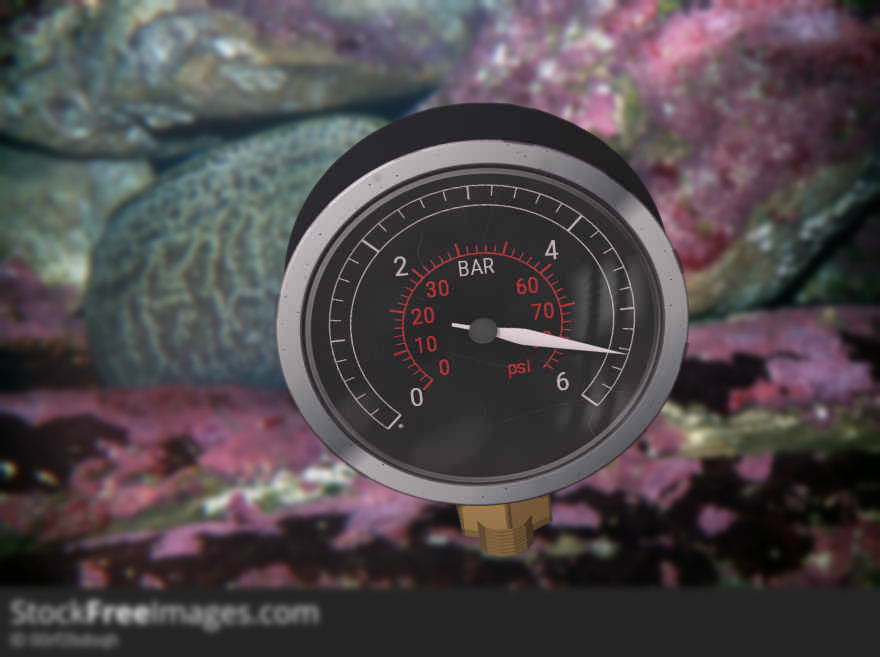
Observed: 5.4 bar
